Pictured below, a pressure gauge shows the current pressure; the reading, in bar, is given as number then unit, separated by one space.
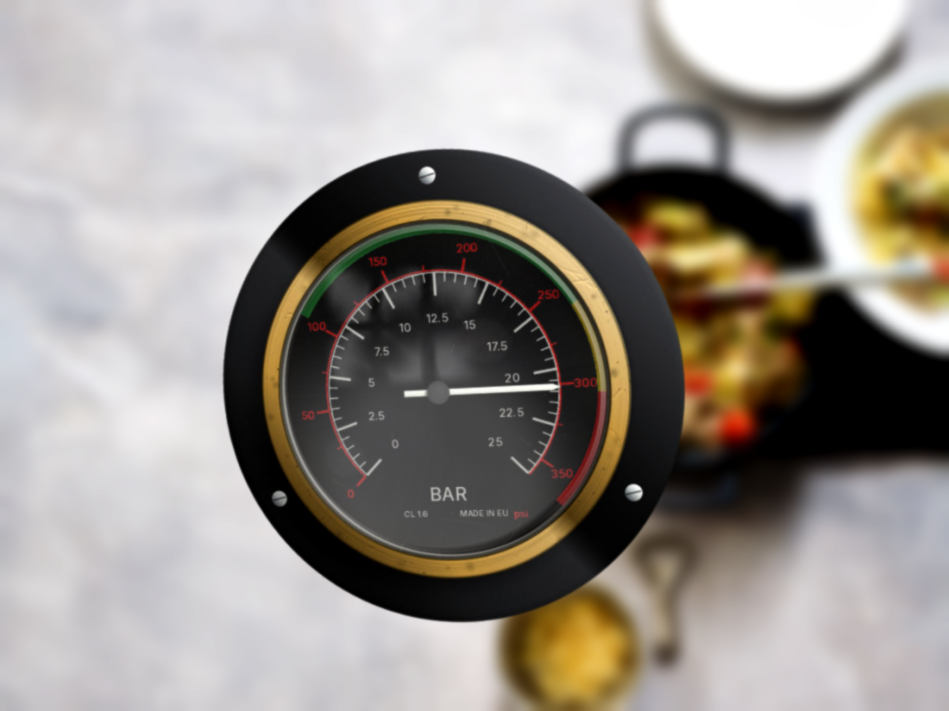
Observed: 20.75 bar
